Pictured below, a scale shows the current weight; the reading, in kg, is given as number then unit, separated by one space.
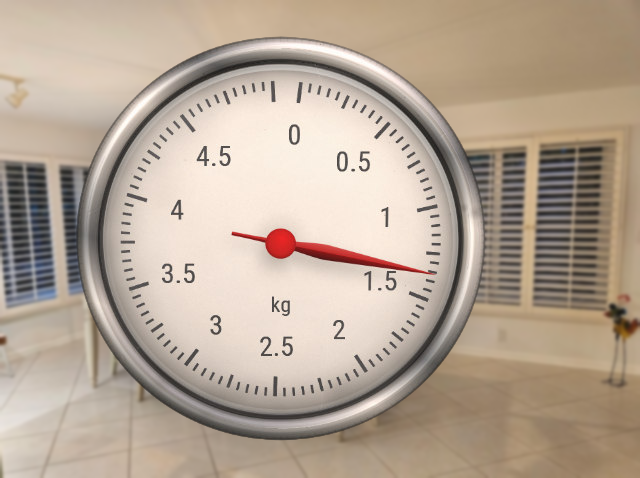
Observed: 1.35 kg
